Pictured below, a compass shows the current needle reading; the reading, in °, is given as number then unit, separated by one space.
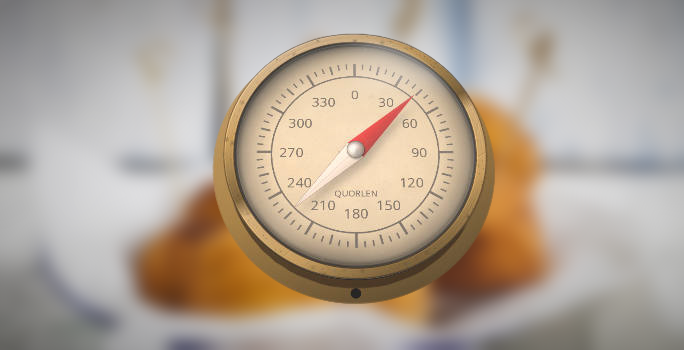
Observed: 45 °
